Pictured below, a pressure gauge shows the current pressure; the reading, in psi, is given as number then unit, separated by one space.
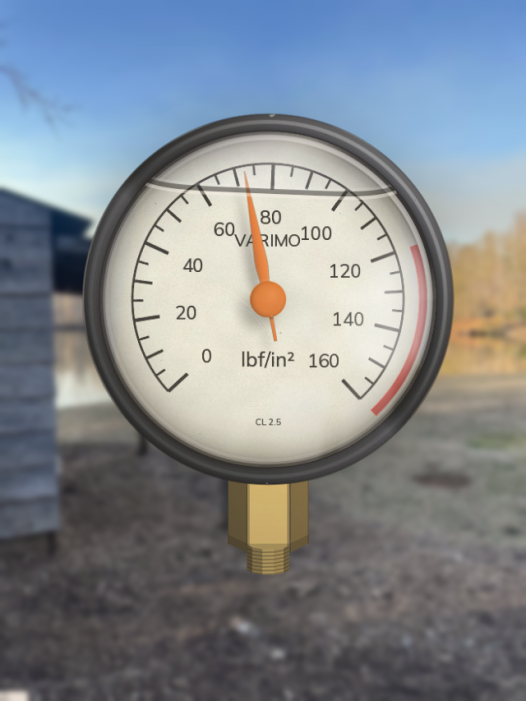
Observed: 72.5 psi
